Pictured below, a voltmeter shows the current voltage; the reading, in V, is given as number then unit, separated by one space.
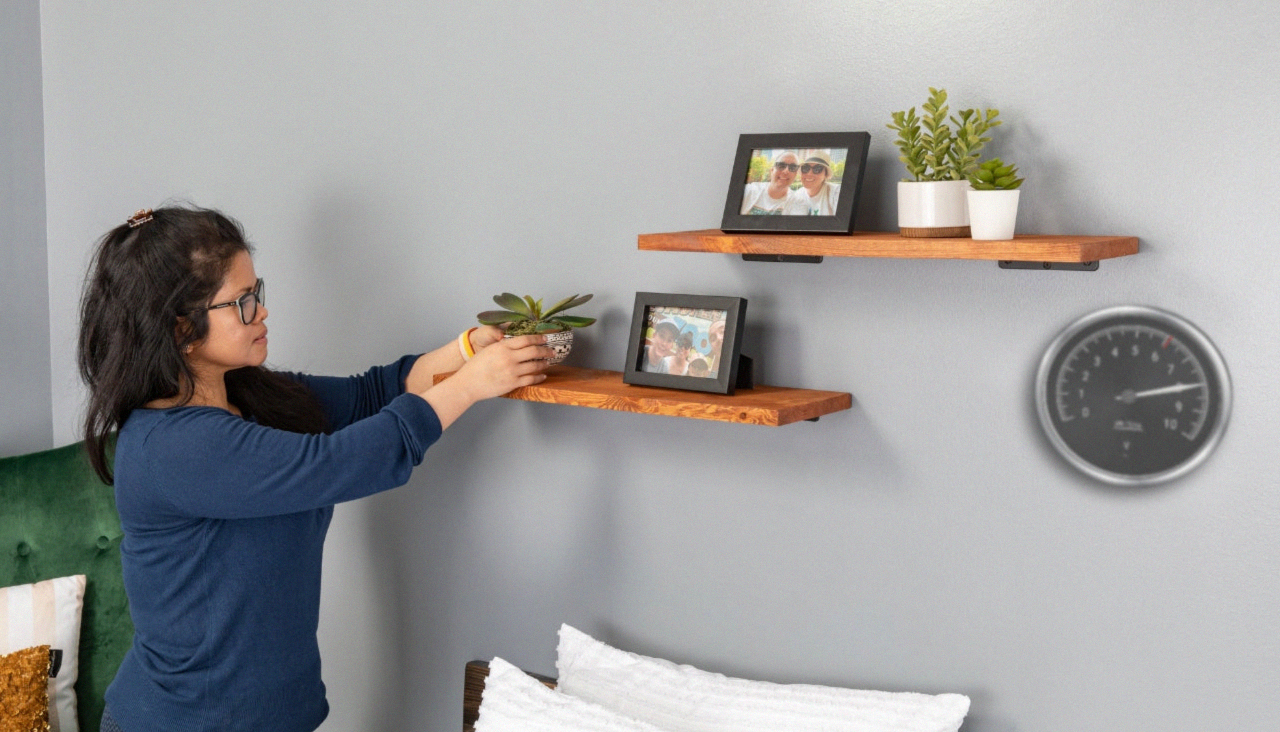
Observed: 8 V
